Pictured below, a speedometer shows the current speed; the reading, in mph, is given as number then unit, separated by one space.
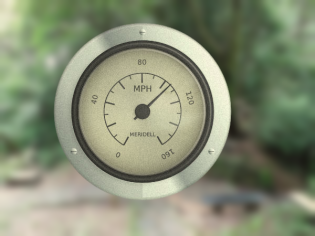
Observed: 105 mph
